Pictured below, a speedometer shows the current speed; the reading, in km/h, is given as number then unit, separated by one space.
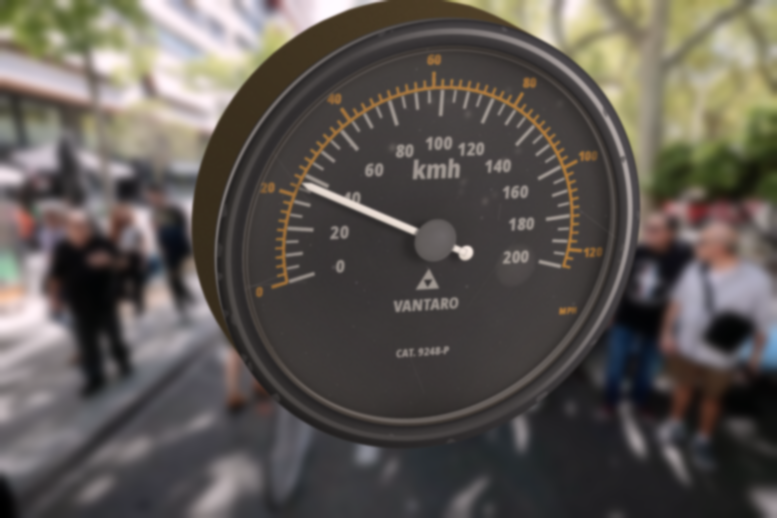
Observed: 37.5 km/h
